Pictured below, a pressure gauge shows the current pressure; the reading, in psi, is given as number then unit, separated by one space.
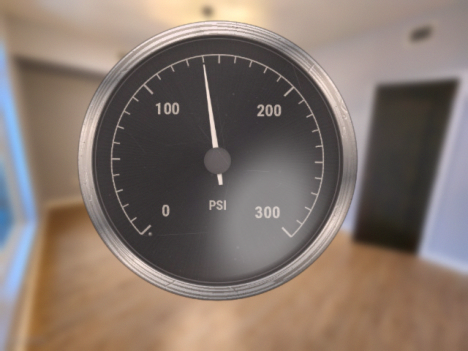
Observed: 140 psi
